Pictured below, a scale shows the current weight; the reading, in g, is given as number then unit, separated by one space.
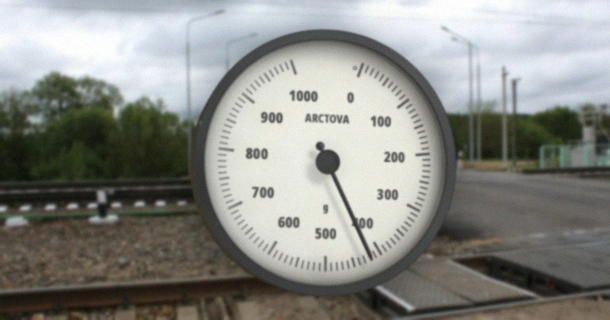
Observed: 420 g
